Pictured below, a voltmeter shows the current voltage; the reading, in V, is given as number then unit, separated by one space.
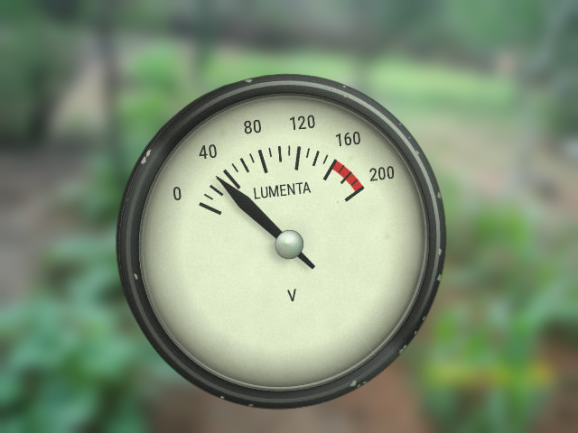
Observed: 30 V
